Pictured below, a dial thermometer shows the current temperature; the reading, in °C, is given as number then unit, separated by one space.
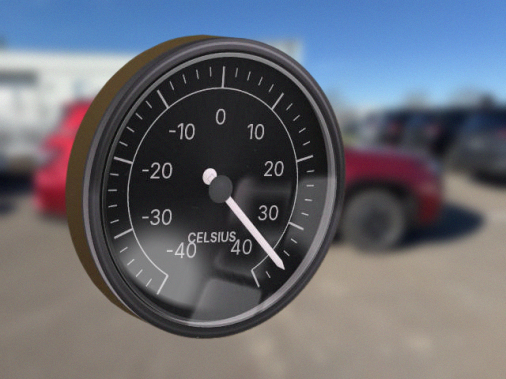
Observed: 36 °C
